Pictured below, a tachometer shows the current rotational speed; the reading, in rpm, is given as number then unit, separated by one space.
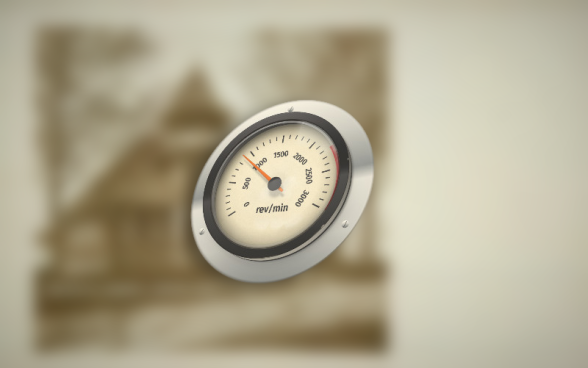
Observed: 900 rpm
